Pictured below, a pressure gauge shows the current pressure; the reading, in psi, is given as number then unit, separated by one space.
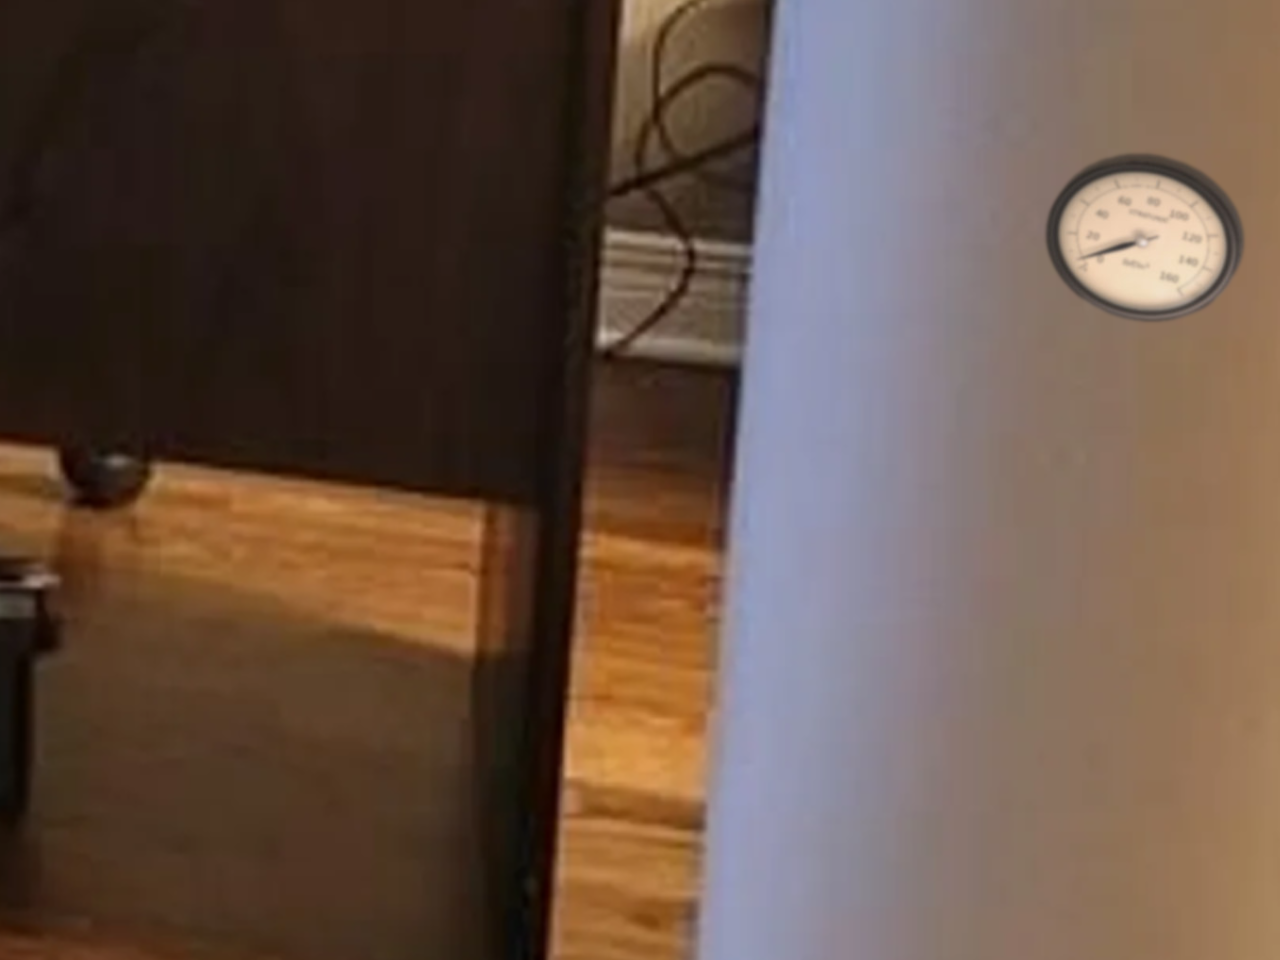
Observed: 5 psi
